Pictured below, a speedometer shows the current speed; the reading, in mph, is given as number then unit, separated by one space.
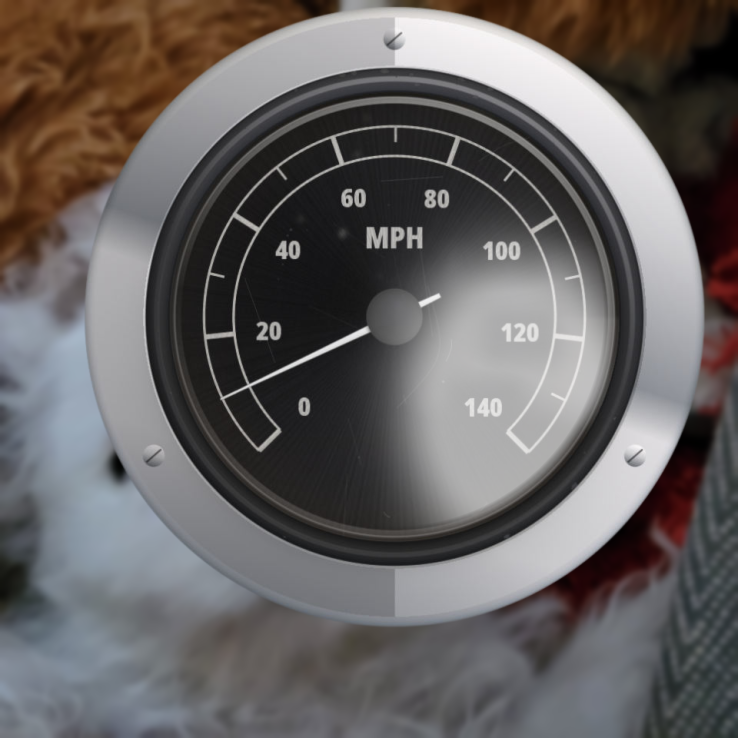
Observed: 10 mph
